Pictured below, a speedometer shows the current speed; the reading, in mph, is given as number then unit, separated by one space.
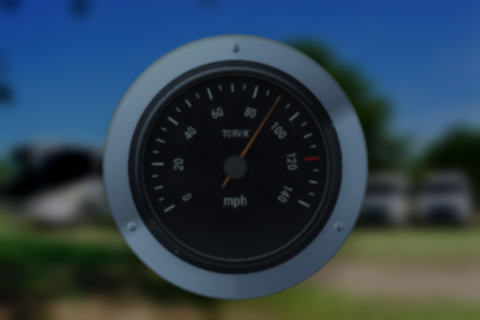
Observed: 90 mph
